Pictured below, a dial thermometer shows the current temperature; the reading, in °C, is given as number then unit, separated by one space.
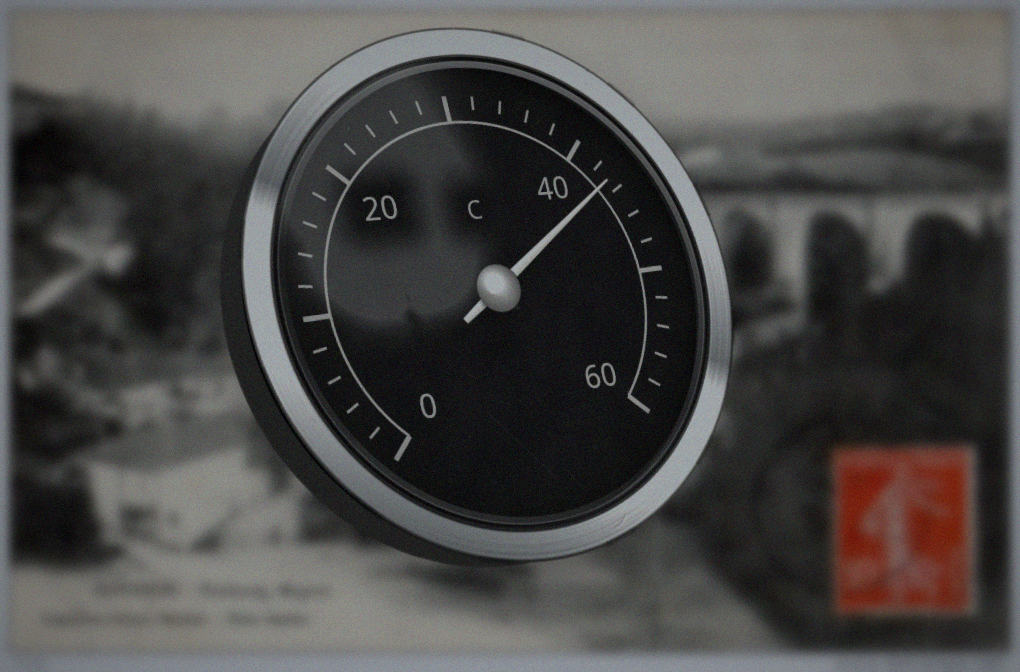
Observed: 43 °C
